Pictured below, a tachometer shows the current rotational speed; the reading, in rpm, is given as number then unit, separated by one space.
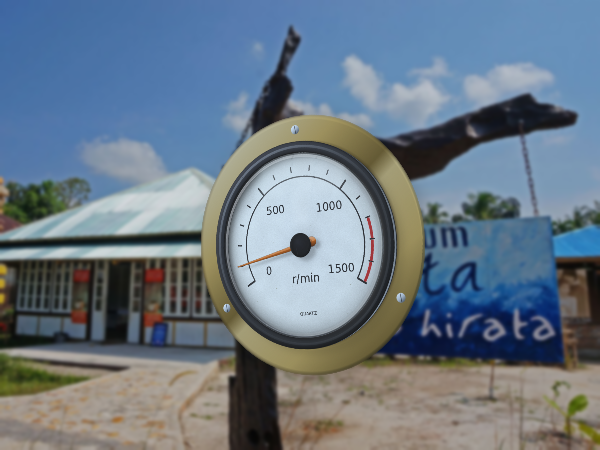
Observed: 100 rpm
